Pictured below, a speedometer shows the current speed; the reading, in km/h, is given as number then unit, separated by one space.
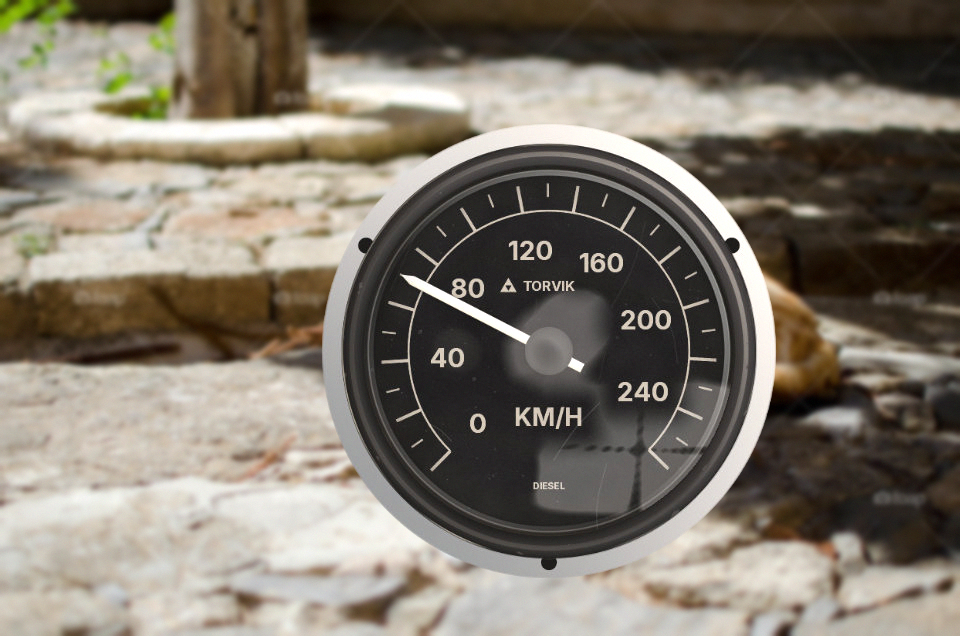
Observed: 70 km/h
